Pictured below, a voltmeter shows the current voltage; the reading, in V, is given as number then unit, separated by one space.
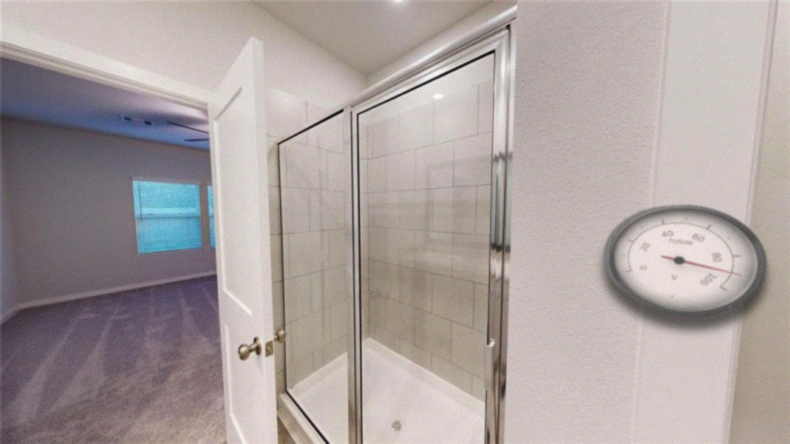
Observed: 90 V
